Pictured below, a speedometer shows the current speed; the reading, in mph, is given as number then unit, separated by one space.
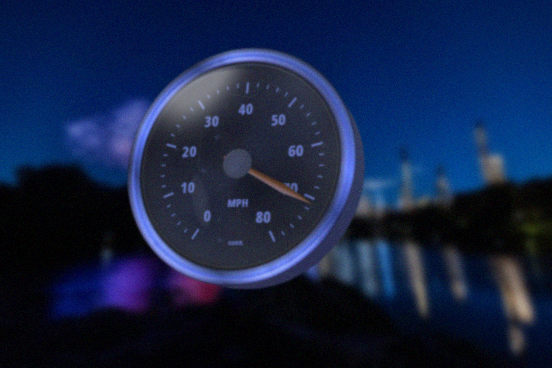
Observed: 71 mph
